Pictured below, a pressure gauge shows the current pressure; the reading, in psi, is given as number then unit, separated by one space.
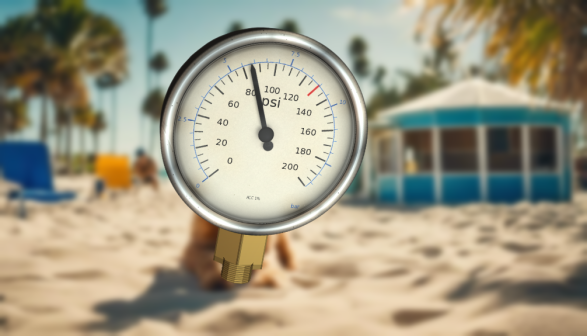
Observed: 85 psi
